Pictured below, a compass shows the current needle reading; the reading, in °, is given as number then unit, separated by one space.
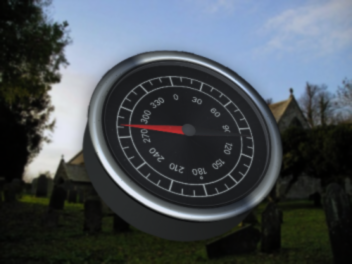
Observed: 280 °
